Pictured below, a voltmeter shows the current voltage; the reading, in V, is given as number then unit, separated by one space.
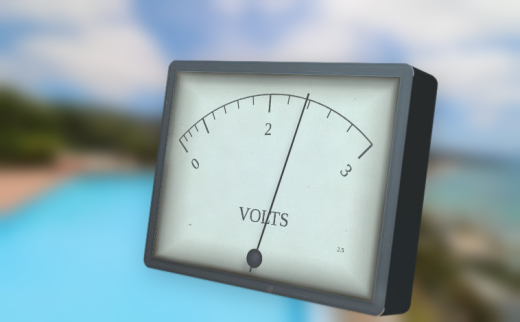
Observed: 2.4 V
